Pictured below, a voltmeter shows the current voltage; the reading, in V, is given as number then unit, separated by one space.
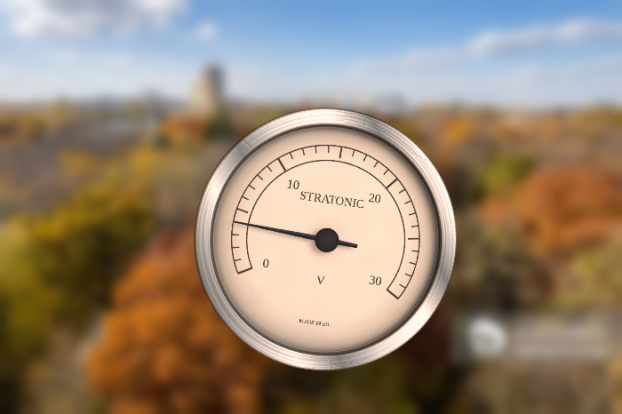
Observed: 4 V
